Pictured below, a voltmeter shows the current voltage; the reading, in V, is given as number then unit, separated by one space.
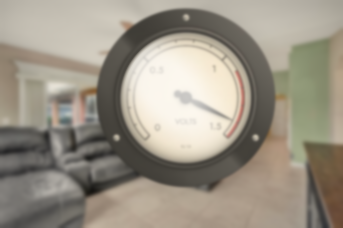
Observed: 1.4 V
